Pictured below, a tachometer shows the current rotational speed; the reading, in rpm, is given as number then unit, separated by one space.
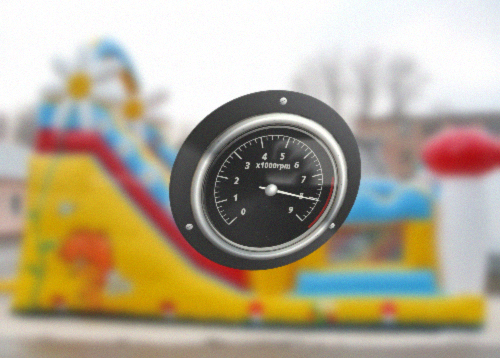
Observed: 8000 rpm
